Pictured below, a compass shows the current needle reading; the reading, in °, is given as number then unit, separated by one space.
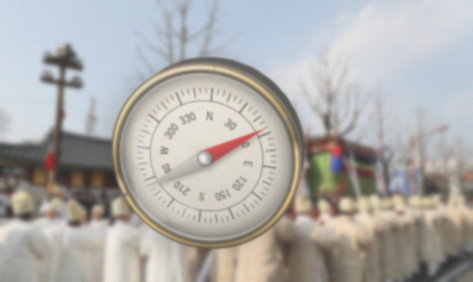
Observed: 55 °
